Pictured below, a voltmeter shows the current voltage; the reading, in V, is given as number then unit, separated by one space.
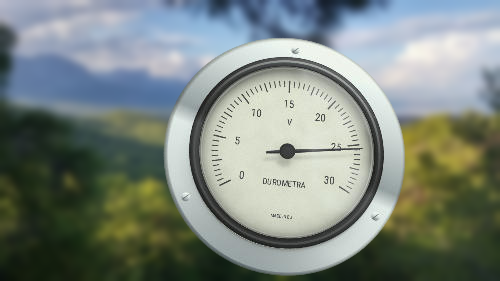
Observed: 25.5 V
